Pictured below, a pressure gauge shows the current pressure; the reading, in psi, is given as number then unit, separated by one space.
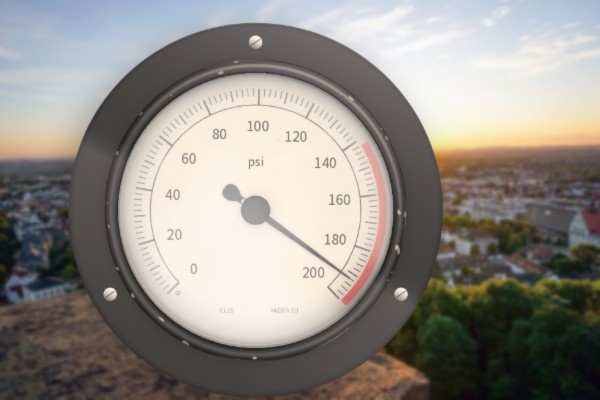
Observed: 192 psi
